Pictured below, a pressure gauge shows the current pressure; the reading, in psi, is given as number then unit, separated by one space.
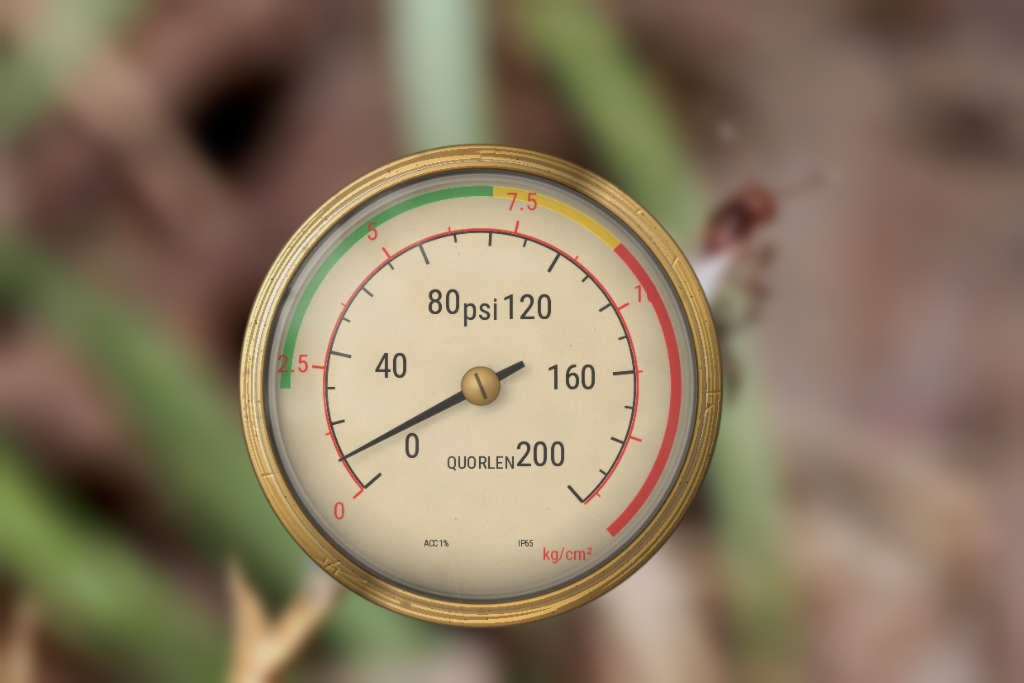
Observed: 10 psi
